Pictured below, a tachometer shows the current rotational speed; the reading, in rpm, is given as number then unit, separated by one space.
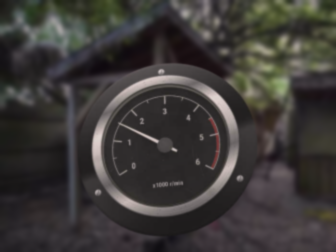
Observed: 1500 rpm
